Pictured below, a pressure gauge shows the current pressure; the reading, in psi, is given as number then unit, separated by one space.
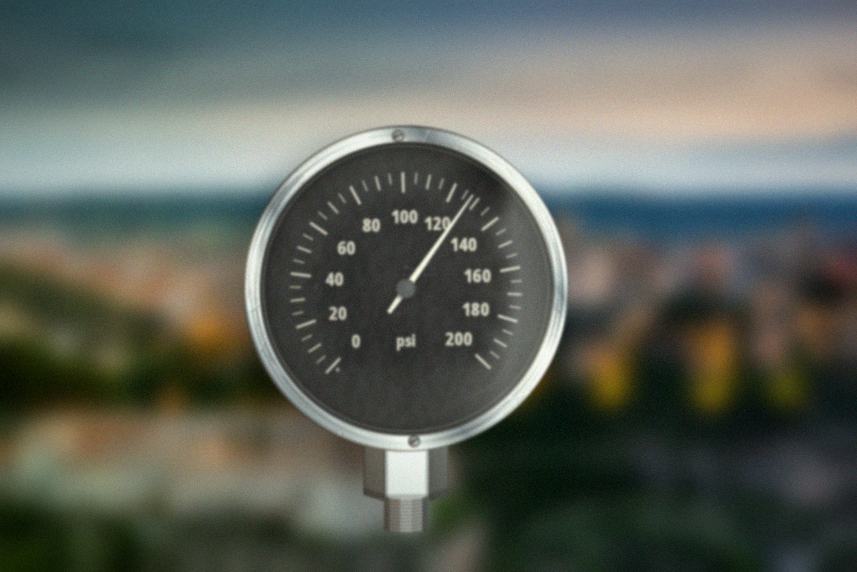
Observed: 127.5 psi
